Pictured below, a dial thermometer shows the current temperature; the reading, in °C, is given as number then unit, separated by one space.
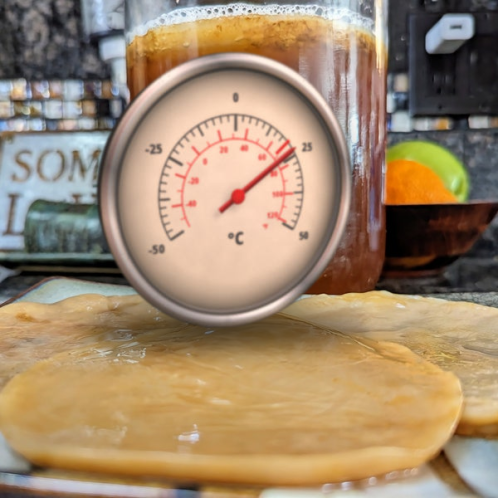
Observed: 22.5 °C
